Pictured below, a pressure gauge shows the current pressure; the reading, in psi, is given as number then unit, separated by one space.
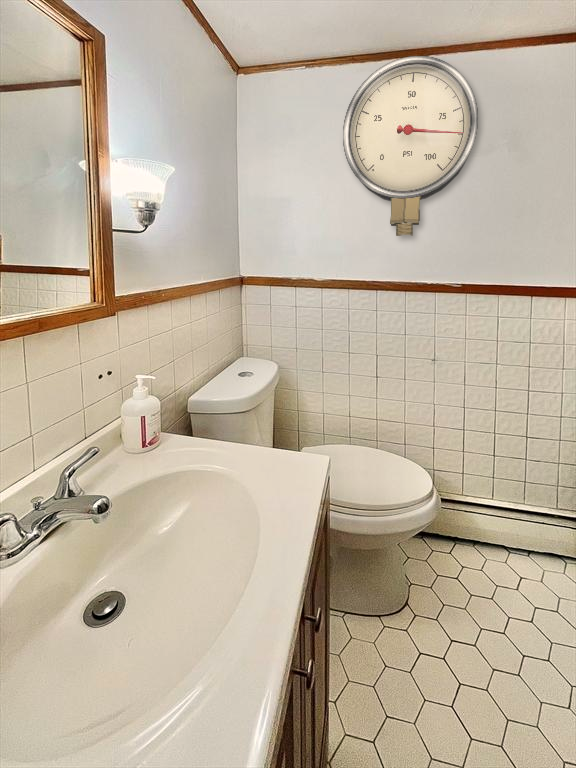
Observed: 85 psi
